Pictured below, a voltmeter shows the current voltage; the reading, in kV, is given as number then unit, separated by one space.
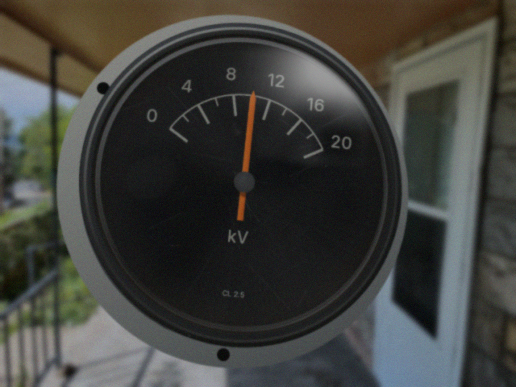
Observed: 10 kV
